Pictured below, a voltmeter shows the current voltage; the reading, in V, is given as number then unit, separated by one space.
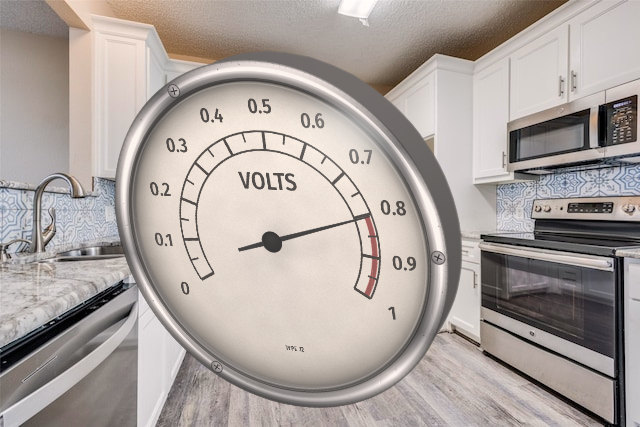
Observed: 0.8 V
